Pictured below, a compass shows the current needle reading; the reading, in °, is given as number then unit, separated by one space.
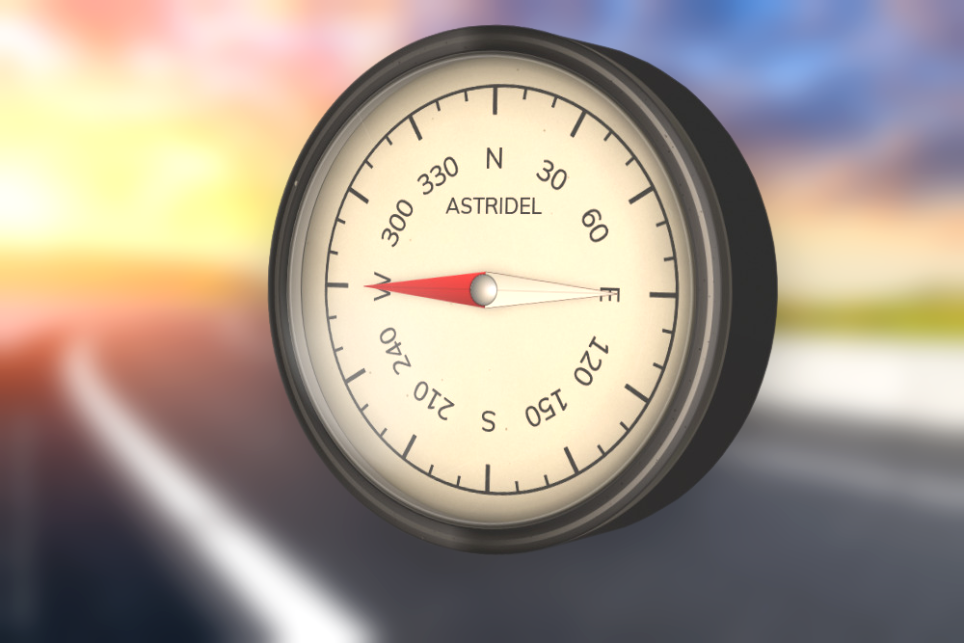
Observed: 270 °
